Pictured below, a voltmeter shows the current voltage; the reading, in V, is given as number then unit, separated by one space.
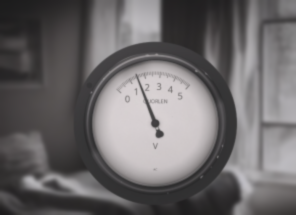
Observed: 1.5 V
